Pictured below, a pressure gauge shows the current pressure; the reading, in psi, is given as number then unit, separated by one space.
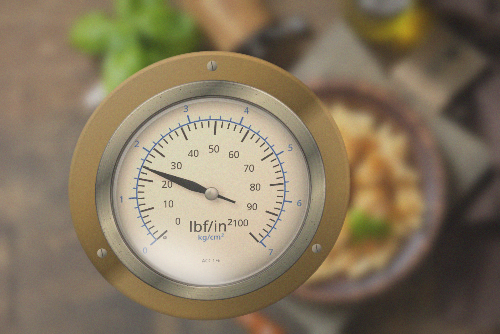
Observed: 24 psi
